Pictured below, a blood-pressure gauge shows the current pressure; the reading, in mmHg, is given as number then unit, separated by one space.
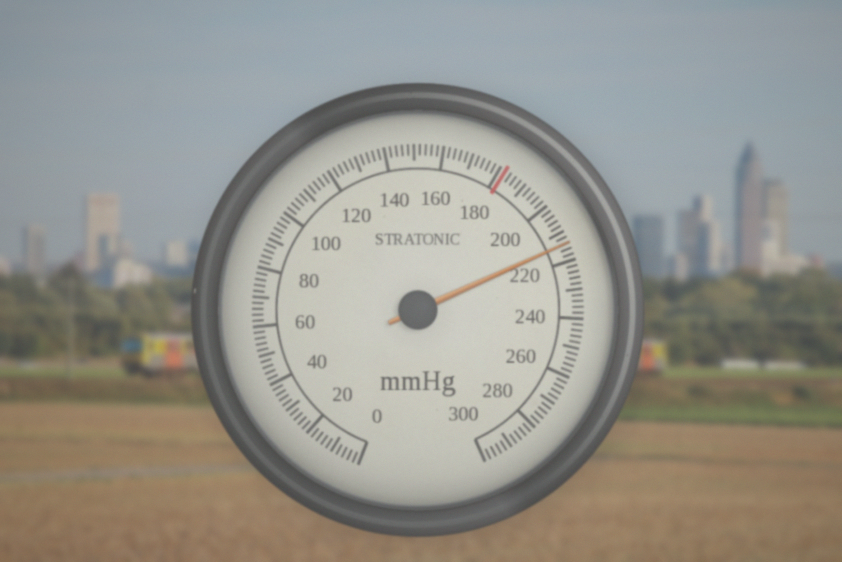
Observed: 214 mmHg
